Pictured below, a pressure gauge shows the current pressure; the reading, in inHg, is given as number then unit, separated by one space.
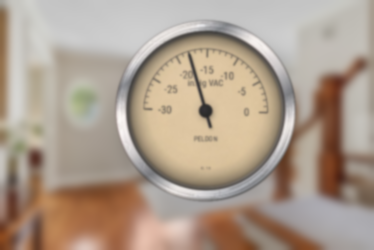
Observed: -18 inHg
